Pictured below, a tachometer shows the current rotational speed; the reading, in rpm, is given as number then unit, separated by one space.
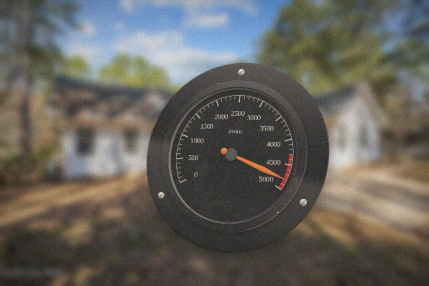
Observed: 4800 rpm
